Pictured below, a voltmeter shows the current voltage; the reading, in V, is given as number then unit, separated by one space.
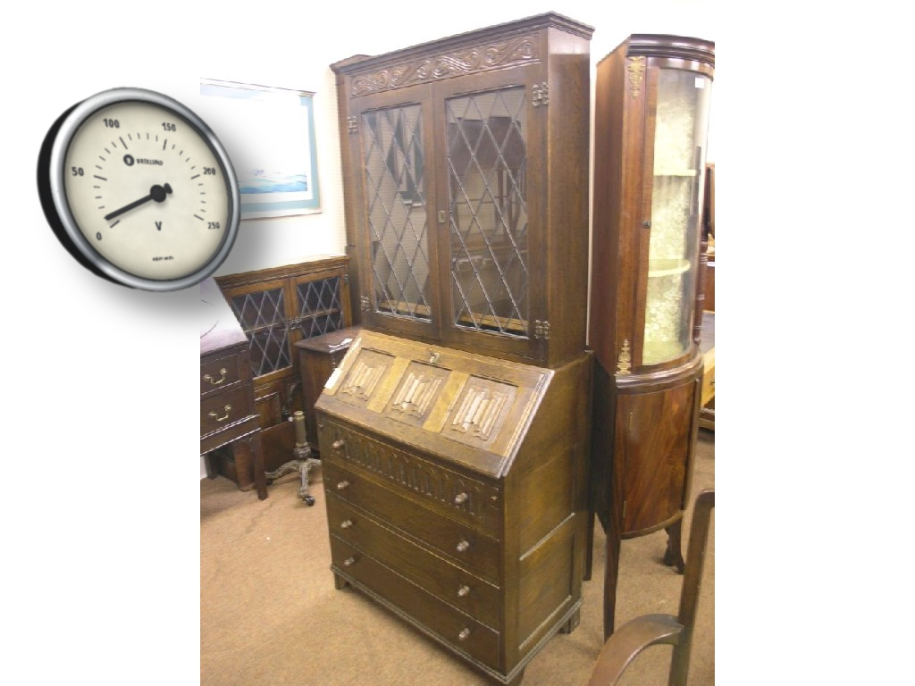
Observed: 10 V
